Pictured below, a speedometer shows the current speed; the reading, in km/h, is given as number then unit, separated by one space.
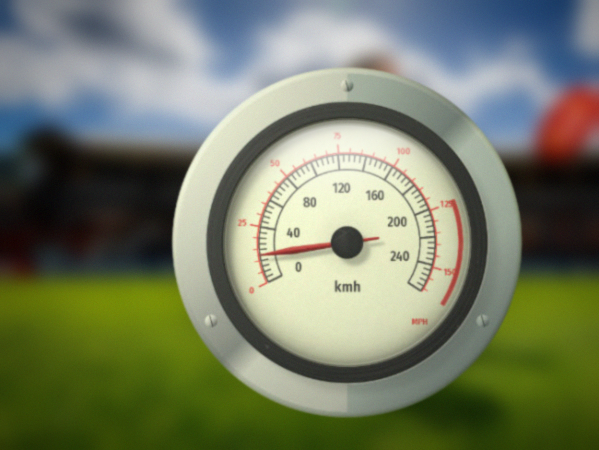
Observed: 20 km/h
